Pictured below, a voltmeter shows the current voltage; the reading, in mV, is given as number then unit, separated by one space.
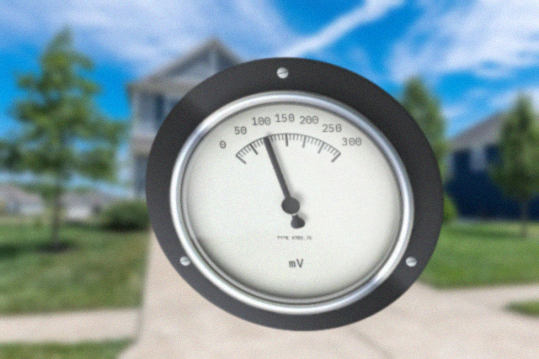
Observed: 100 mV
